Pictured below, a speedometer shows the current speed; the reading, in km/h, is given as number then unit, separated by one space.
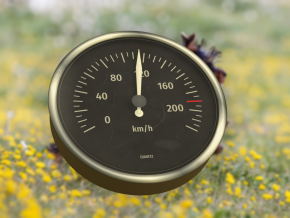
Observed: 115 km/h
